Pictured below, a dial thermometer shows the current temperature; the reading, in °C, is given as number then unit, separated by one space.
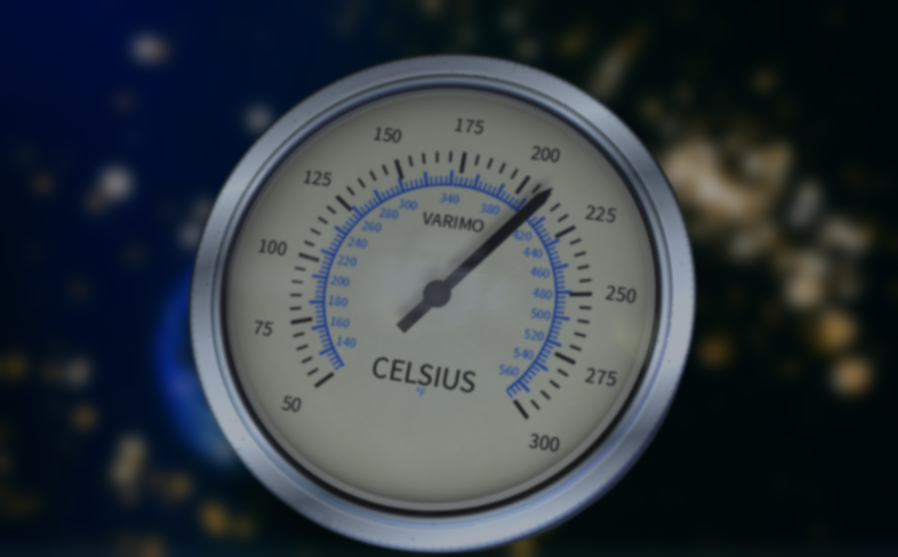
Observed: 210 °C
